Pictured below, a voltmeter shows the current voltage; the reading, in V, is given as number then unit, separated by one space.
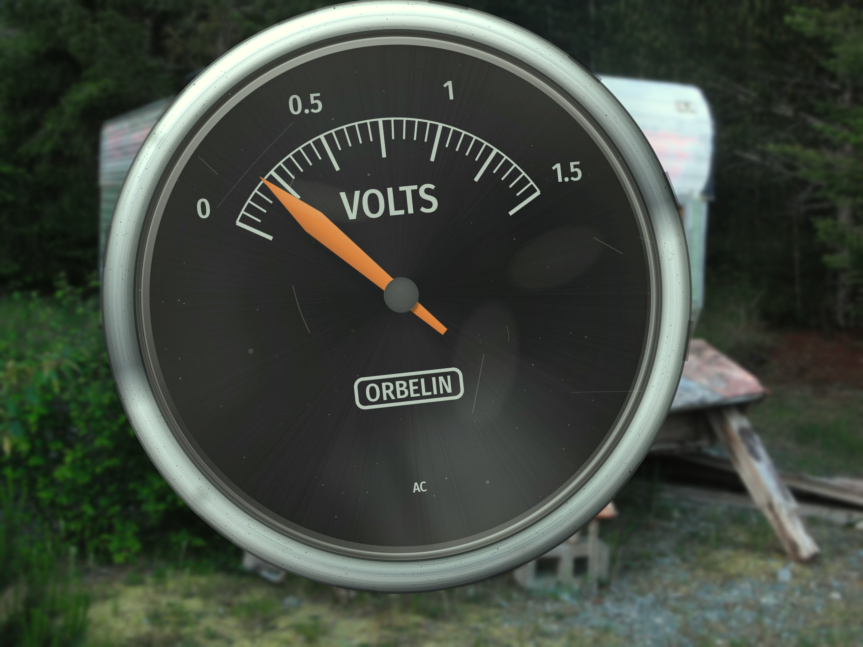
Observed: 0.2 V
